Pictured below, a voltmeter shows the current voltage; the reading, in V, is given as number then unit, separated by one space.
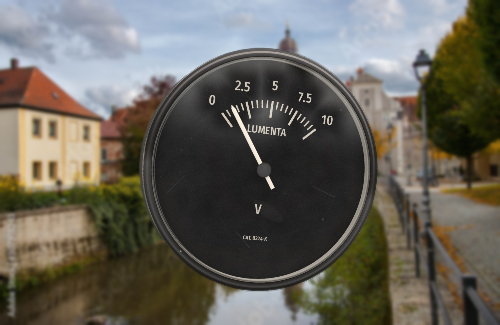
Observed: 1 V
